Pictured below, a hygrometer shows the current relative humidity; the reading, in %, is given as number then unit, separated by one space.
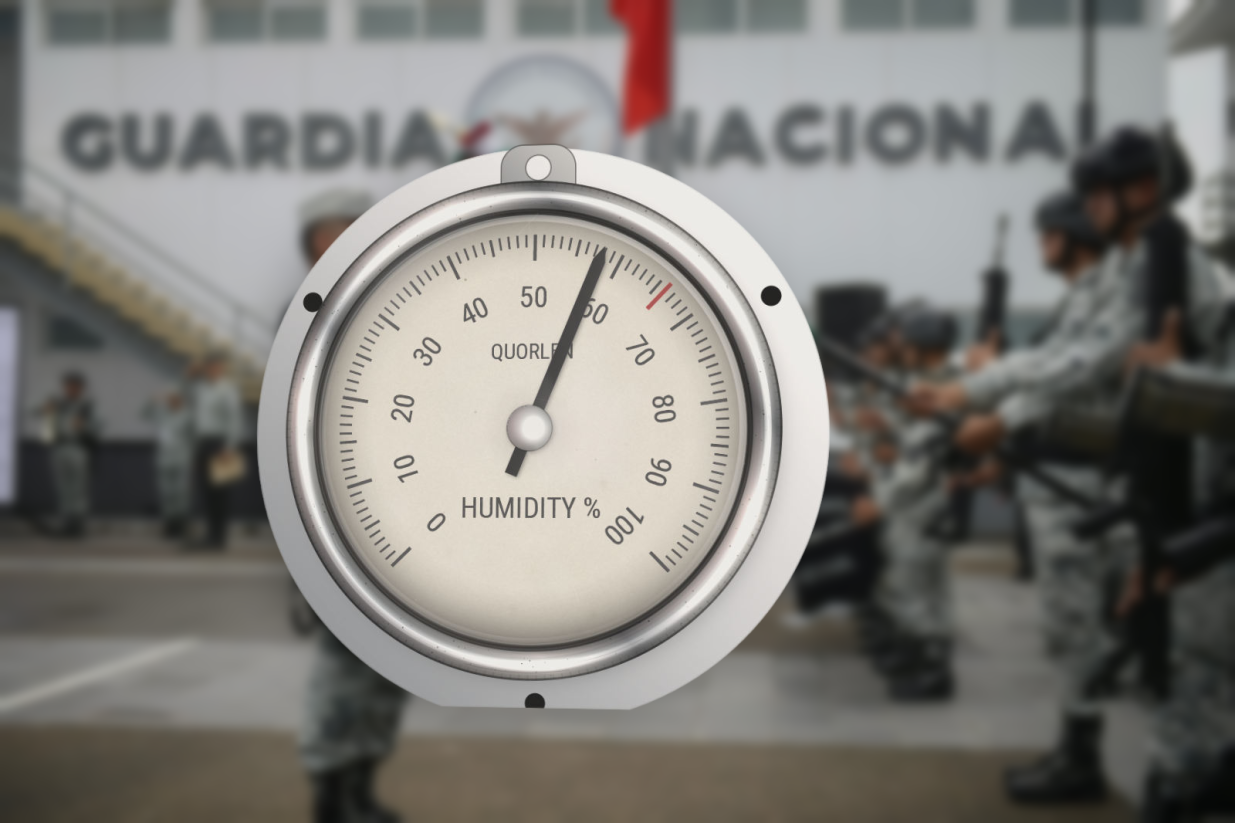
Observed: 58 %
